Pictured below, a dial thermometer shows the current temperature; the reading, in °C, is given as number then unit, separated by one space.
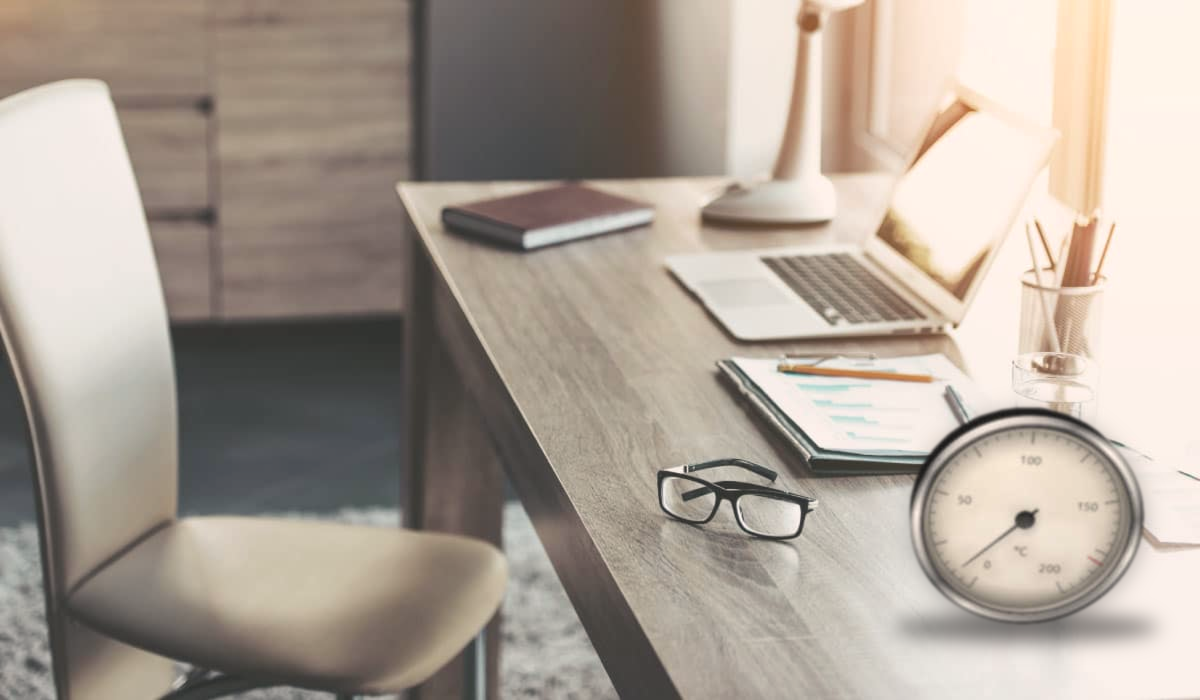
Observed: 10 °C
